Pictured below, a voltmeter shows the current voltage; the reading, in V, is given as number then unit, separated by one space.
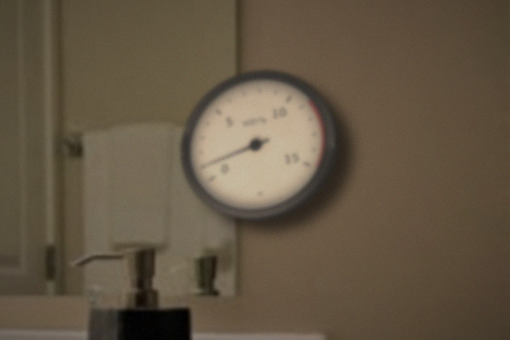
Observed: 1 V
